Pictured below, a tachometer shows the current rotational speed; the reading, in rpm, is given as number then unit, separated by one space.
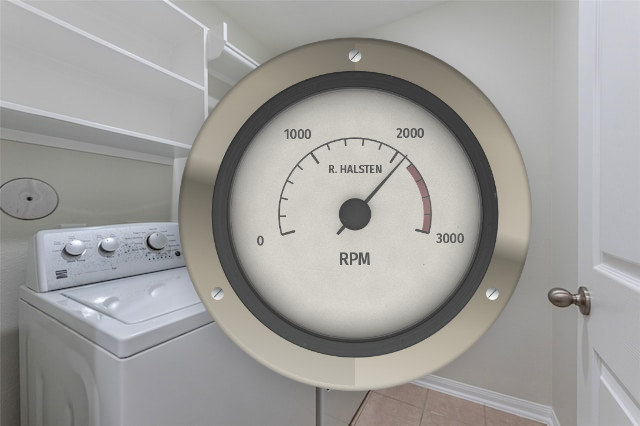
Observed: 2100 rpm
